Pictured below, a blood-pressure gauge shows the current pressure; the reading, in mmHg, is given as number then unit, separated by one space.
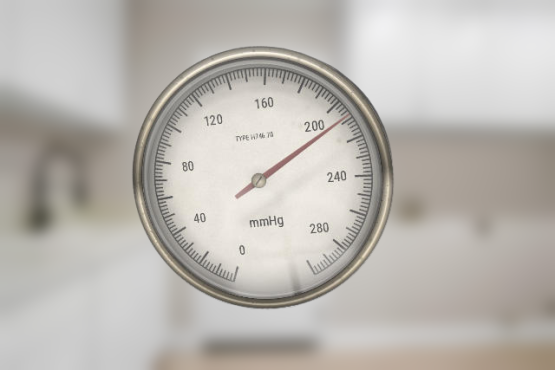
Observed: 208 mmHg
